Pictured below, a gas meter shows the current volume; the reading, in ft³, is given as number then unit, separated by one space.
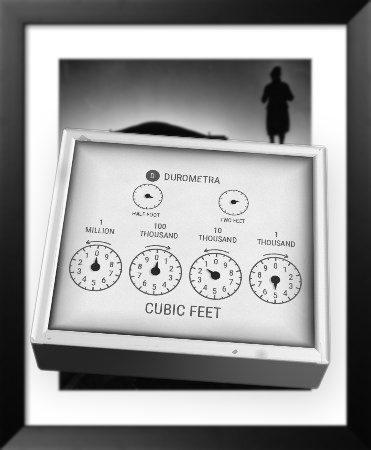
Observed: 1500 ft³
